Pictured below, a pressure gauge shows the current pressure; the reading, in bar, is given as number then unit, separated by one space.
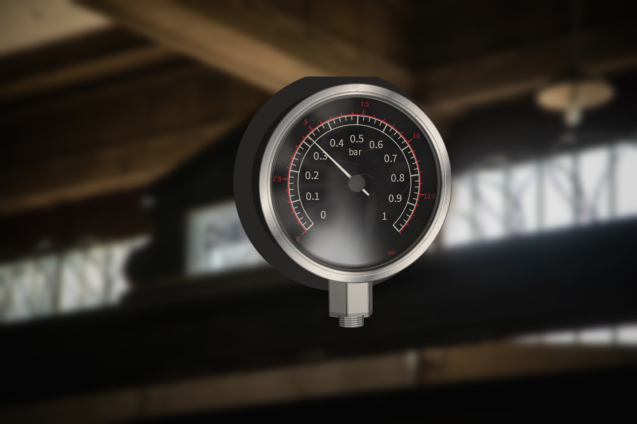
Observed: 0.32 bar
